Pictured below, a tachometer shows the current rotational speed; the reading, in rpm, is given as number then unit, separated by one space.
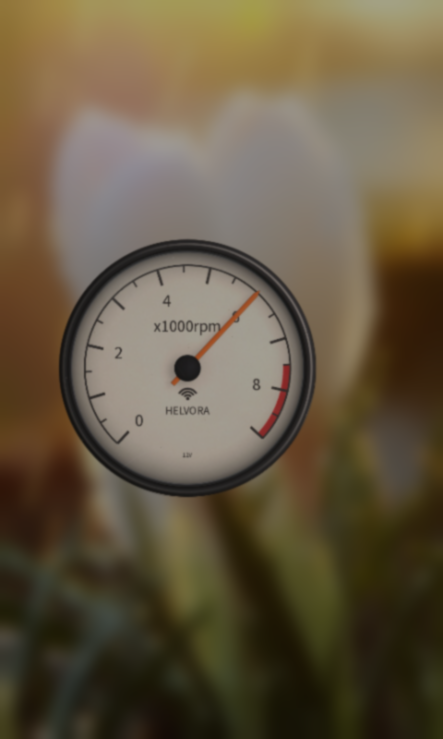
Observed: 6000 rpm
